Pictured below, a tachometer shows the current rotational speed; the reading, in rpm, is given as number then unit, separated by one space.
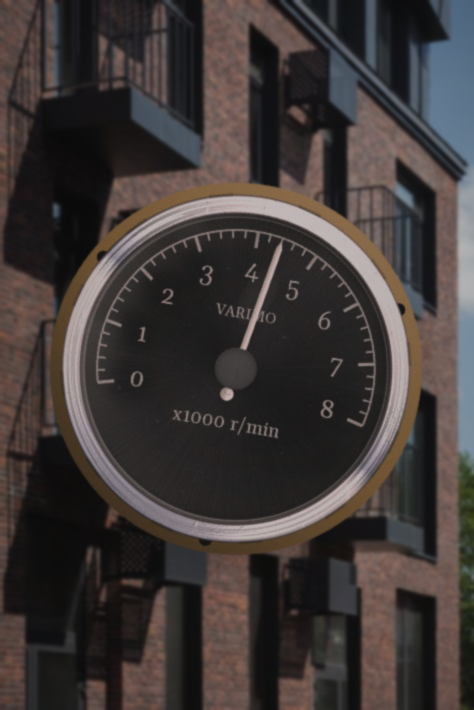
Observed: 4400 rpm
